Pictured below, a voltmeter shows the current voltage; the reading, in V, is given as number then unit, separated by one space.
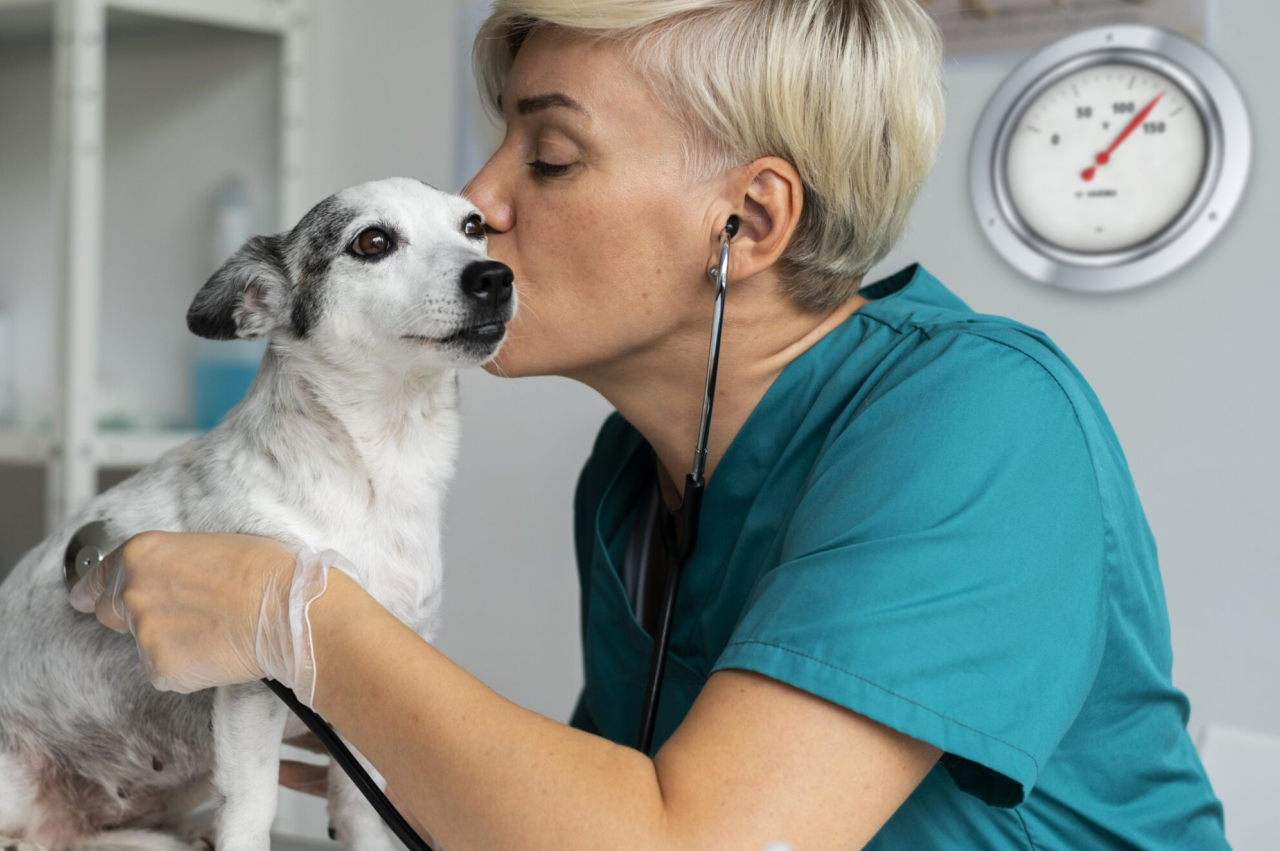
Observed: 130 V
